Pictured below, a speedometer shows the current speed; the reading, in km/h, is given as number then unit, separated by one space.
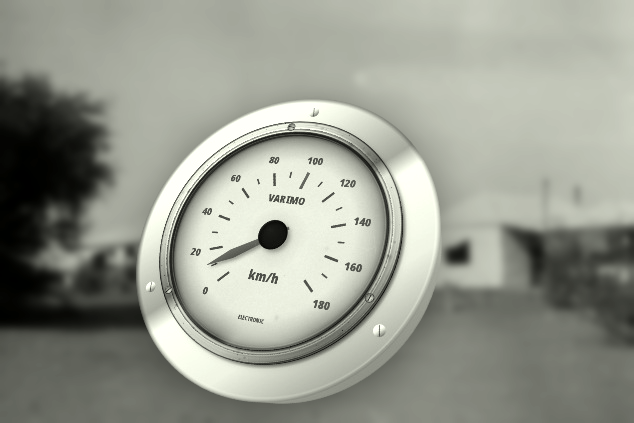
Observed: 10 km/h
